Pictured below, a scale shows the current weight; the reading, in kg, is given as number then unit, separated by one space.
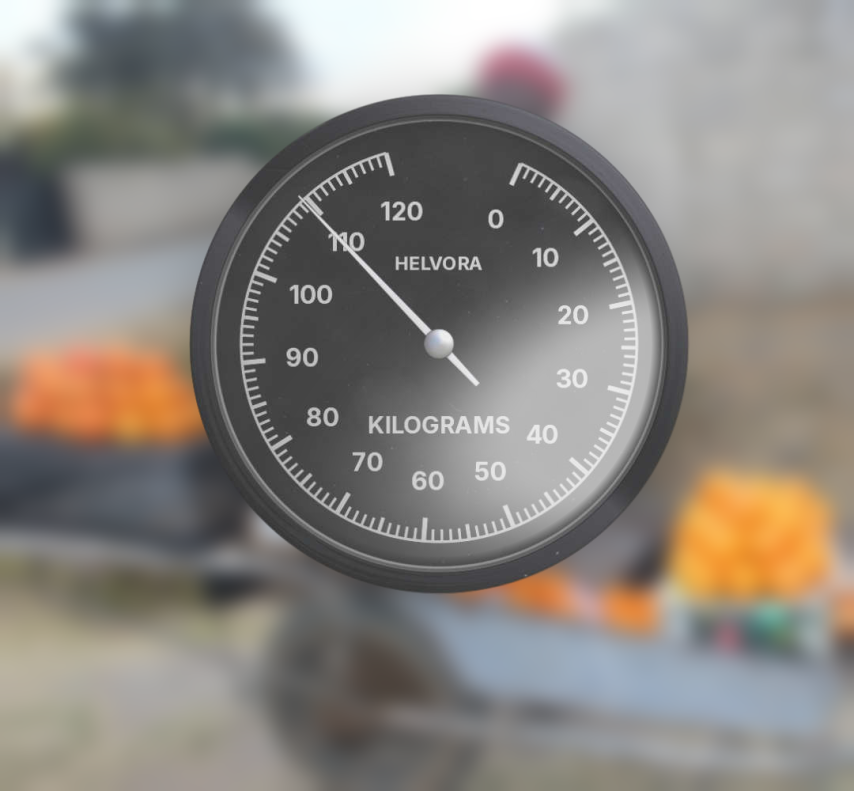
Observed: 109.5 kg
